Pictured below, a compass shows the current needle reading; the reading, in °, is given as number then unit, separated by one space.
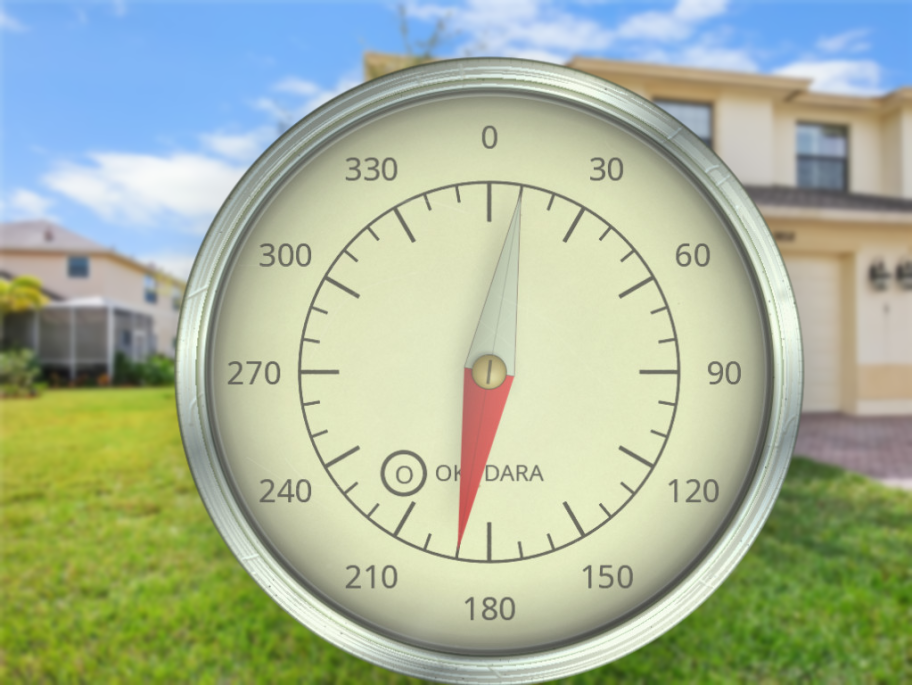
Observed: 190 °
